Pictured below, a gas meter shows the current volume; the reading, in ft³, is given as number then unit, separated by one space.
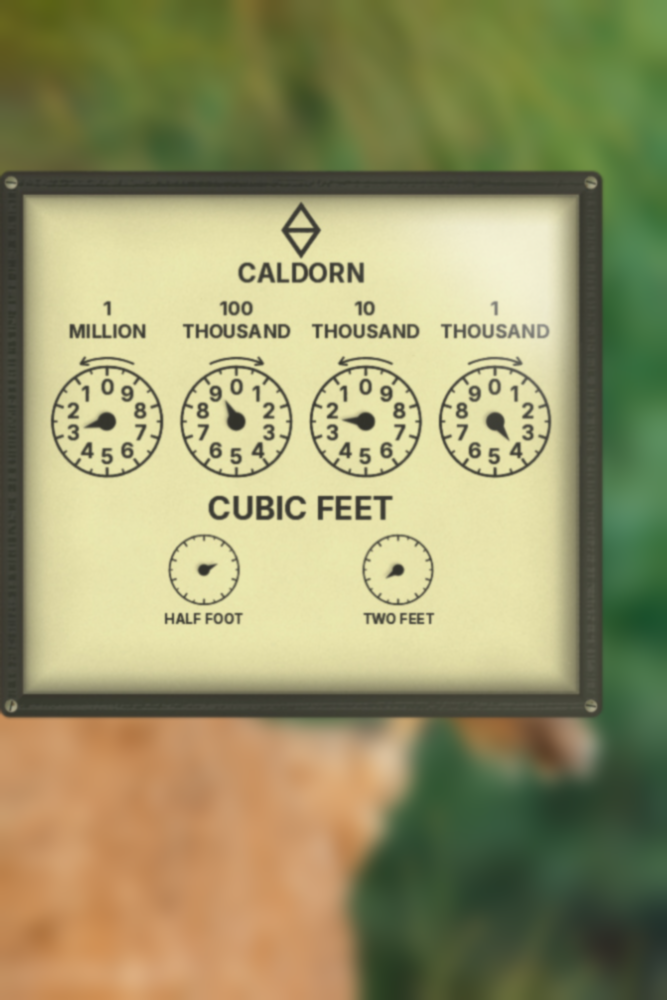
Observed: 292400 ft³
